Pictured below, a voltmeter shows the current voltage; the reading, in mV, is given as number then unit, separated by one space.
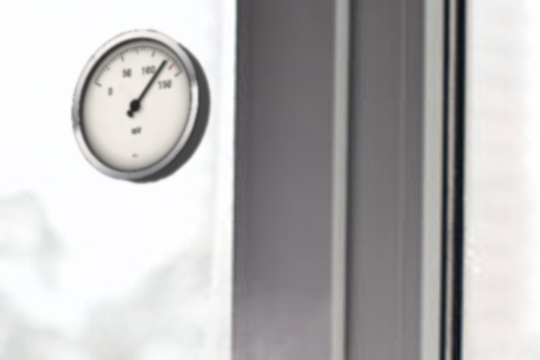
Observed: 125 mV
